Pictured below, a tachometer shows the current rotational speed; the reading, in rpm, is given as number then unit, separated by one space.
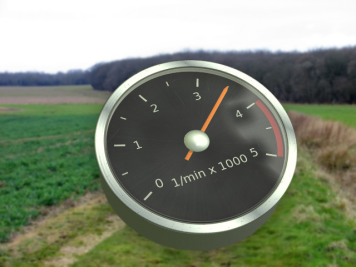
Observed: 3500 rpm
